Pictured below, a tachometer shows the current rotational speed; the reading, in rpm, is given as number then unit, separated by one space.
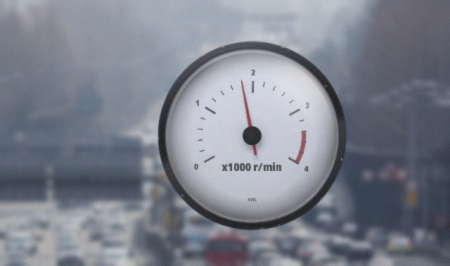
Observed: 1800 rpm
